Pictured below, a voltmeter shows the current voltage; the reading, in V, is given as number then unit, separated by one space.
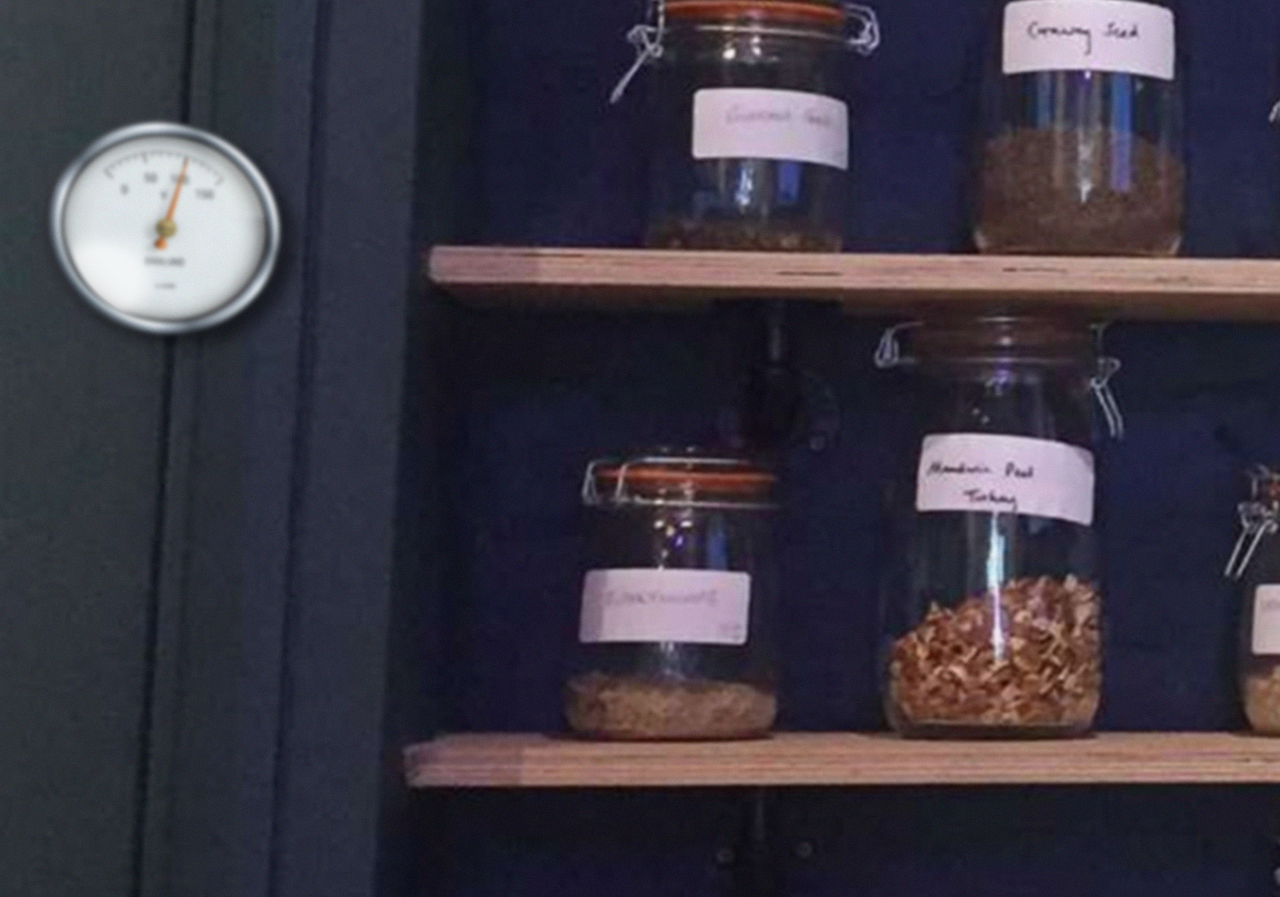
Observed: 100 V
